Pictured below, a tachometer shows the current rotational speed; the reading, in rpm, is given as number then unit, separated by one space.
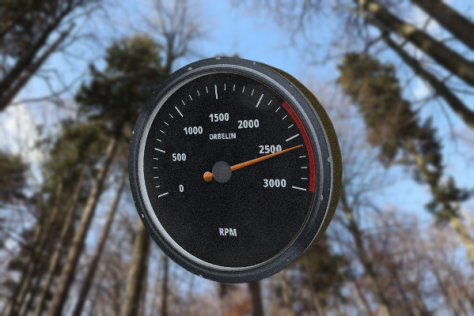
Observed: 2600 rpm
